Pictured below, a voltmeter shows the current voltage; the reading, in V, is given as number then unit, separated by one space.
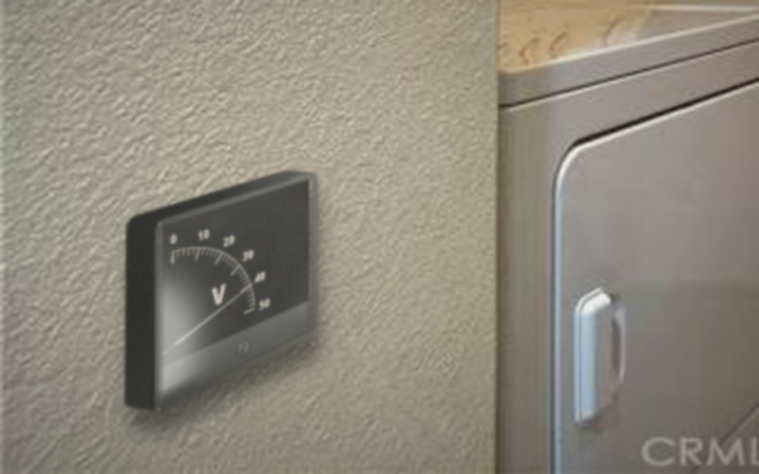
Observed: 40 V
